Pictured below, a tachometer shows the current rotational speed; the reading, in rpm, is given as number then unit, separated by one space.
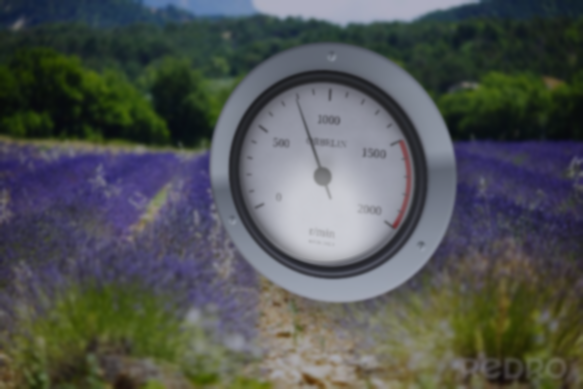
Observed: 800 rpm
